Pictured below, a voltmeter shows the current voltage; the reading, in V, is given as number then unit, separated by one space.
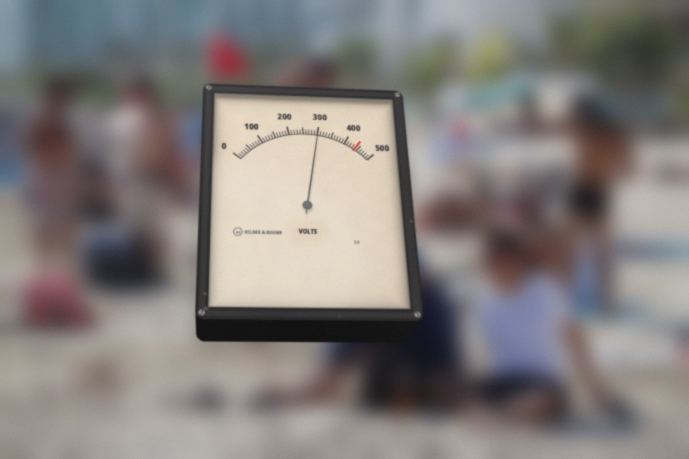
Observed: 300 V
